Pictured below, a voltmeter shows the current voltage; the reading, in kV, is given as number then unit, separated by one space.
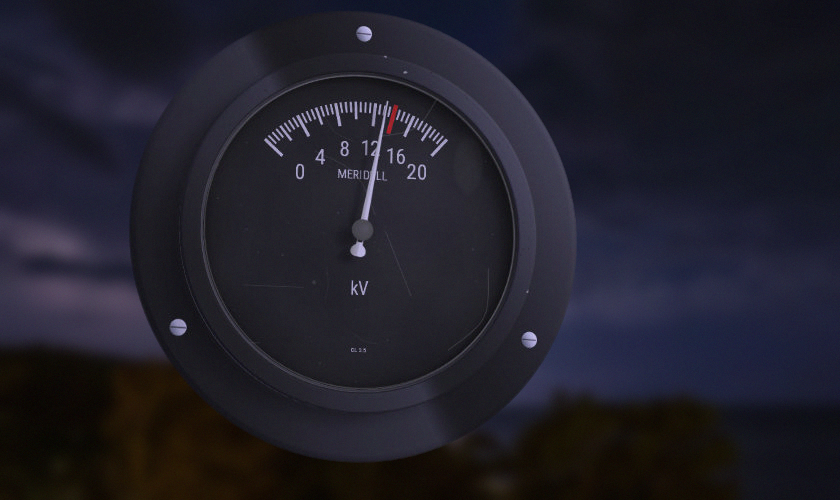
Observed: 13 kV
